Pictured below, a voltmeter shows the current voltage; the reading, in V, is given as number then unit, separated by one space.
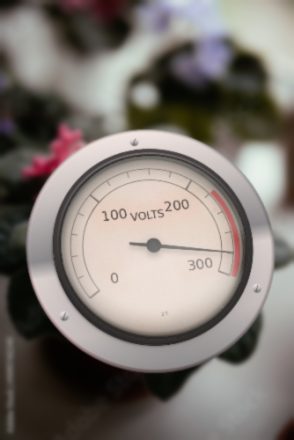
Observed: 280 V
